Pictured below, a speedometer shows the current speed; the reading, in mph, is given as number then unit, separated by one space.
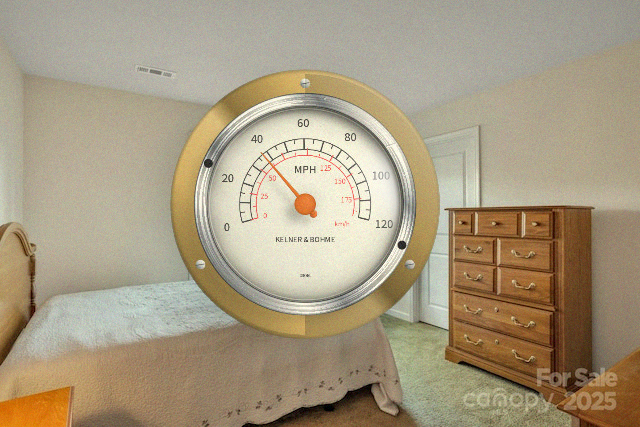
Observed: 37.5 mph
